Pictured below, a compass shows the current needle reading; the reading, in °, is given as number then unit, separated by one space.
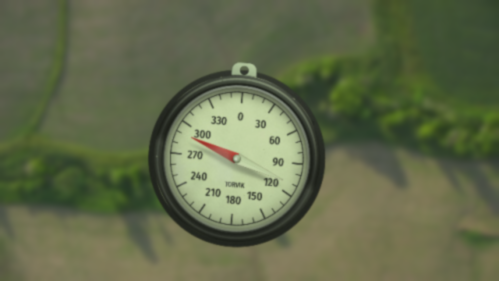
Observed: 290 °
